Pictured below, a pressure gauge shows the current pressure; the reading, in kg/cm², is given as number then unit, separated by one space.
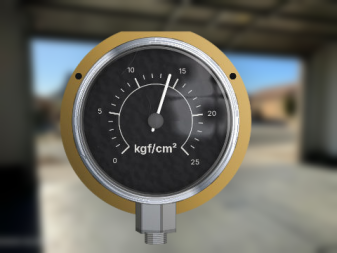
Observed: 14 kg/cm²
